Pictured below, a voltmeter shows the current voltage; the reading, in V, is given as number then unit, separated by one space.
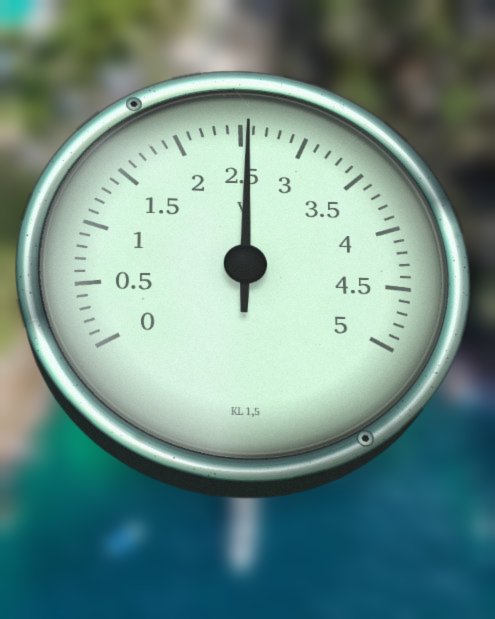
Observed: 2.55 V
